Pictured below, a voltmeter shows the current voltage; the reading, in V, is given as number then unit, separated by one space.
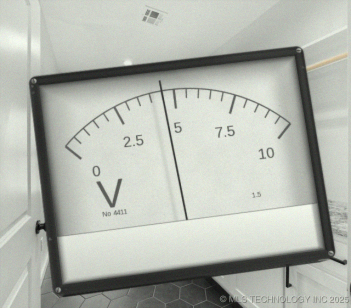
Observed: 4.5 V
